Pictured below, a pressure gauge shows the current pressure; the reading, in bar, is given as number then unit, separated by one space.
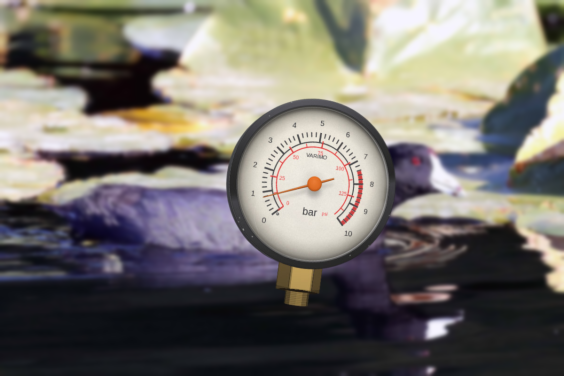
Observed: 0.8 bar
